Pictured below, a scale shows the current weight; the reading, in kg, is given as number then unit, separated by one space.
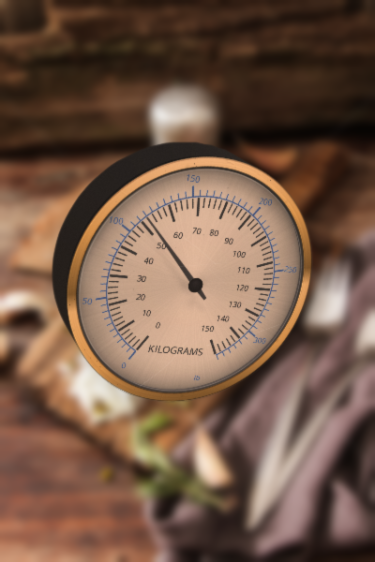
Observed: 52 kg
